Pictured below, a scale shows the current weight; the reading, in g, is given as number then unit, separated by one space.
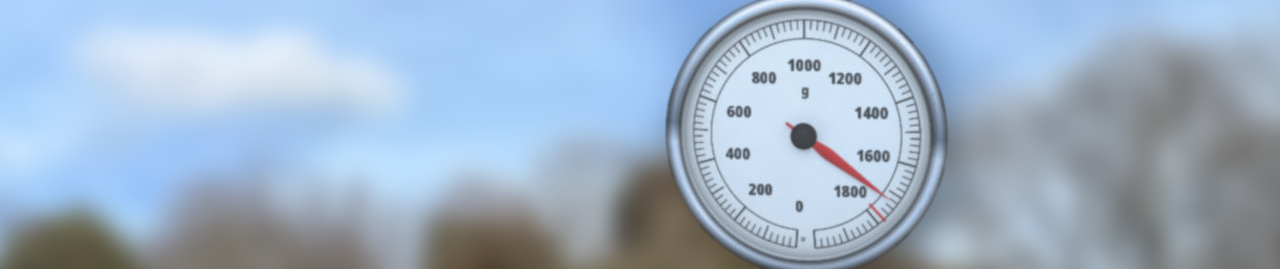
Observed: 1720 g
